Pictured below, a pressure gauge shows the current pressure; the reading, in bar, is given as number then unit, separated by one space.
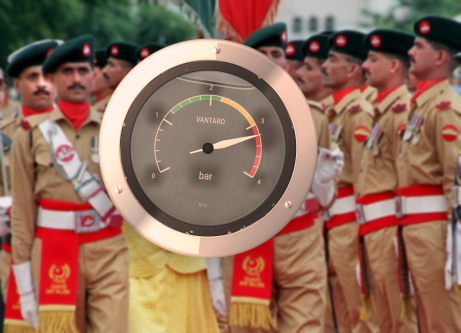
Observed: 3.2 bar
